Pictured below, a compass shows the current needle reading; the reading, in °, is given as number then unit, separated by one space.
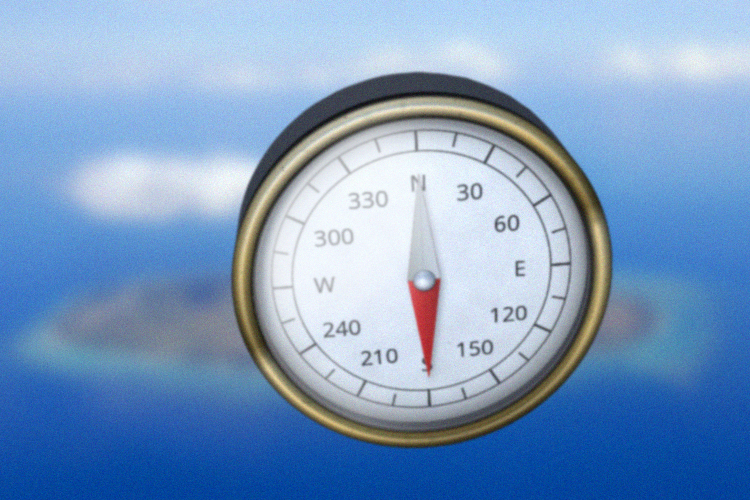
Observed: 180 °
